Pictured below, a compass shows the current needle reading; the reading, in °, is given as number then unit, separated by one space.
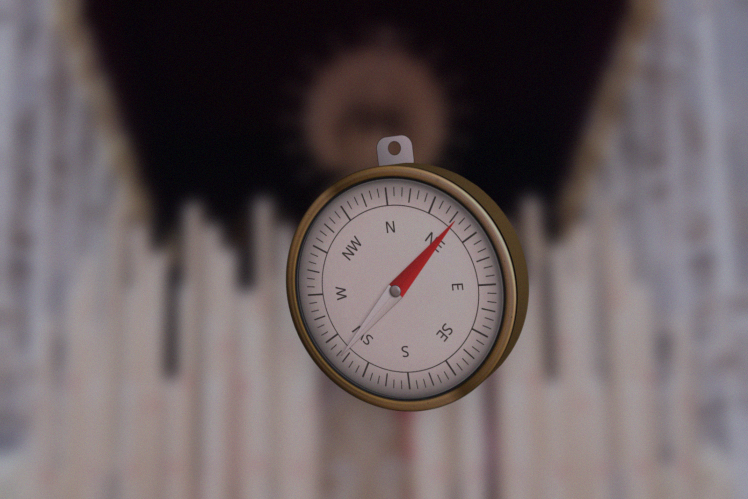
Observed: 47.5 °
